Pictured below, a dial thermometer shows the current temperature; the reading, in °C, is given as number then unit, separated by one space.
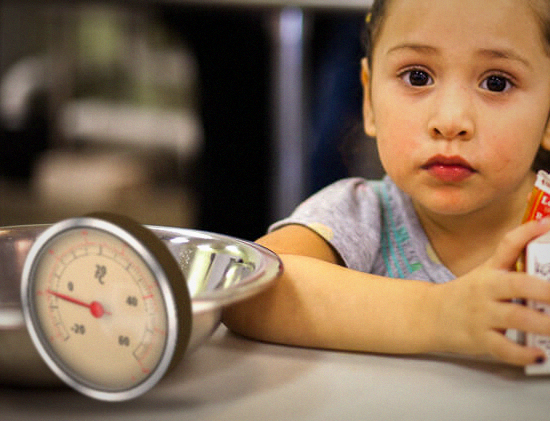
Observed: -5 °C
